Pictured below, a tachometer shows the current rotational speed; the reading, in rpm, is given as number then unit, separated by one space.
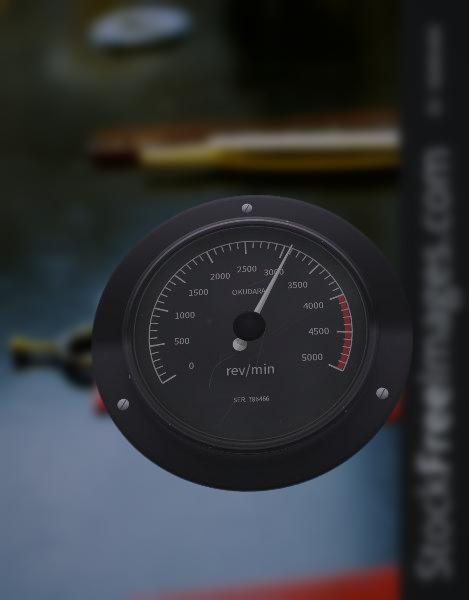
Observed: 3100 rpm
